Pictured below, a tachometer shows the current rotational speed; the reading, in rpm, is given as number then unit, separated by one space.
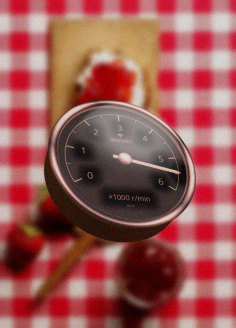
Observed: 5500 rpm
